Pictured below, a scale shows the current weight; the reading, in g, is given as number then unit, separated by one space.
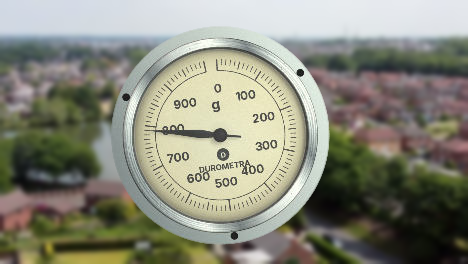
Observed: 790 g
